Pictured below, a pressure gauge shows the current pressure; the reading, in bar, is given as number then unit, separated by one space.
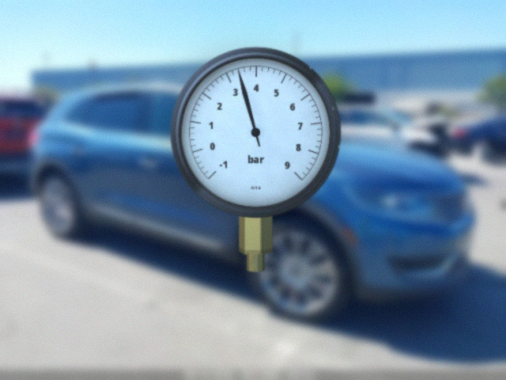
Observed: 3.4 bar
